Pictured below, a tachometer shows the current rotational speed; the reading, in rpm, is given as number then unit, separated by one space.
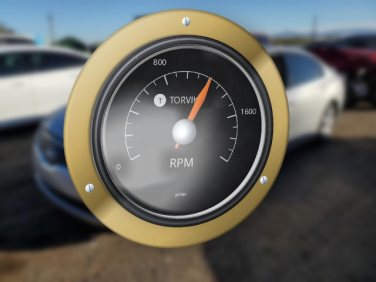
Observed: 1200 rpm
